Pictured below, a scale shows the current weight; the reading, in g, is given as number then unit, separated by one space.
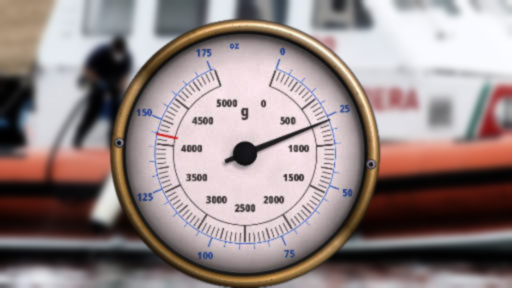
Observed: 750 g
